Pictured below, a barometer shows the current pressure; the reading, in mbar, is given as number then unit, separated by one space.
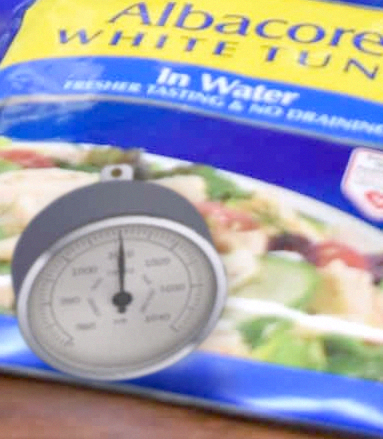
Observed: 1010 mbar
